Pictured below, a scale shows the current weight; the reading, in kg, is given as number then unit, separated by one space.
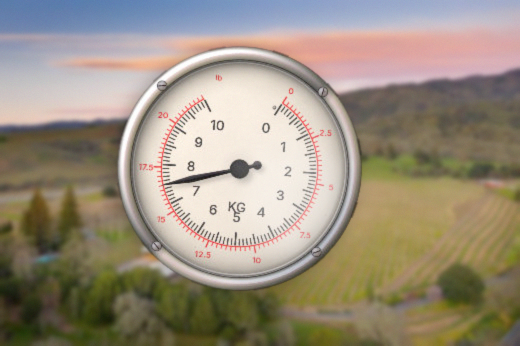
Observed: 7.5 kg
